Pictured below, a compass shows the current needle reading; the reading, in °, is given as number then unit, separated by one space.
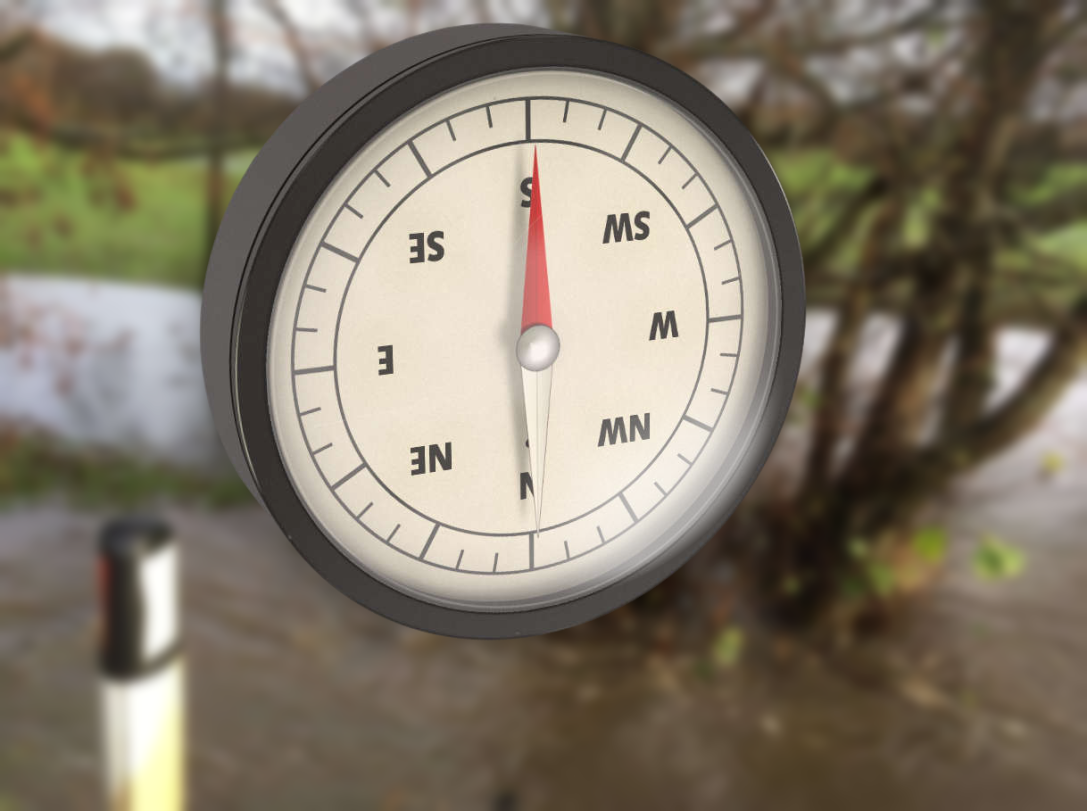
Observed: 180 °
